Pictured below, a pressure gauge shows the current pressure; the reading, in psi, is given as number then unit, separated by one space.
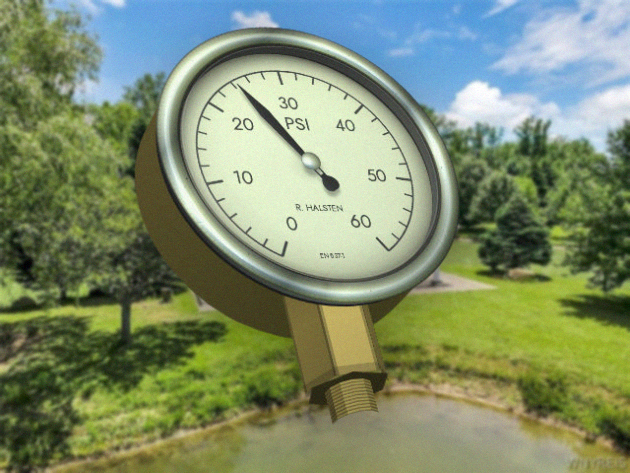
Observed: 24 psi
